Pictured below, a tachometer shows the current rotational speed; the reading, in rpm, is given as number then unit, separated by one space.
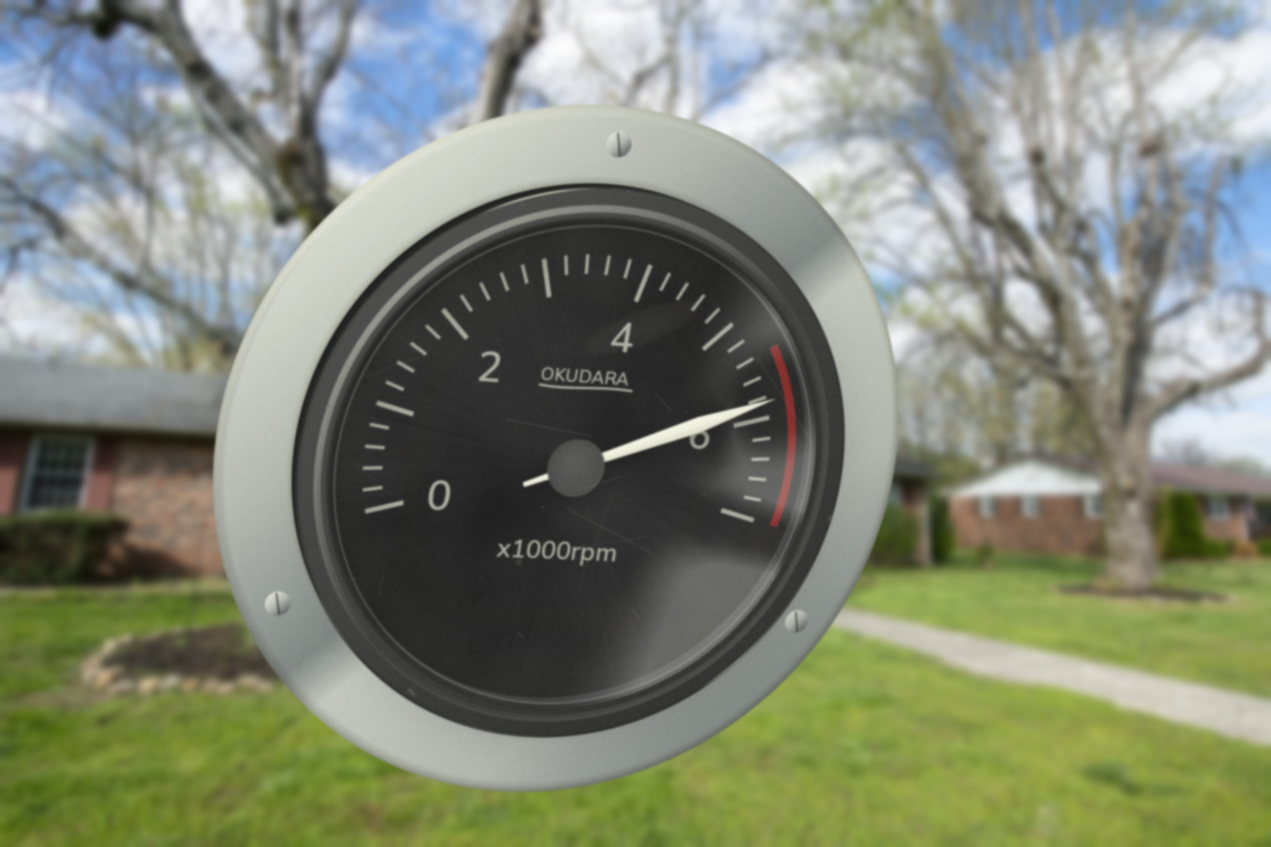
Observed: 5800 rpm
